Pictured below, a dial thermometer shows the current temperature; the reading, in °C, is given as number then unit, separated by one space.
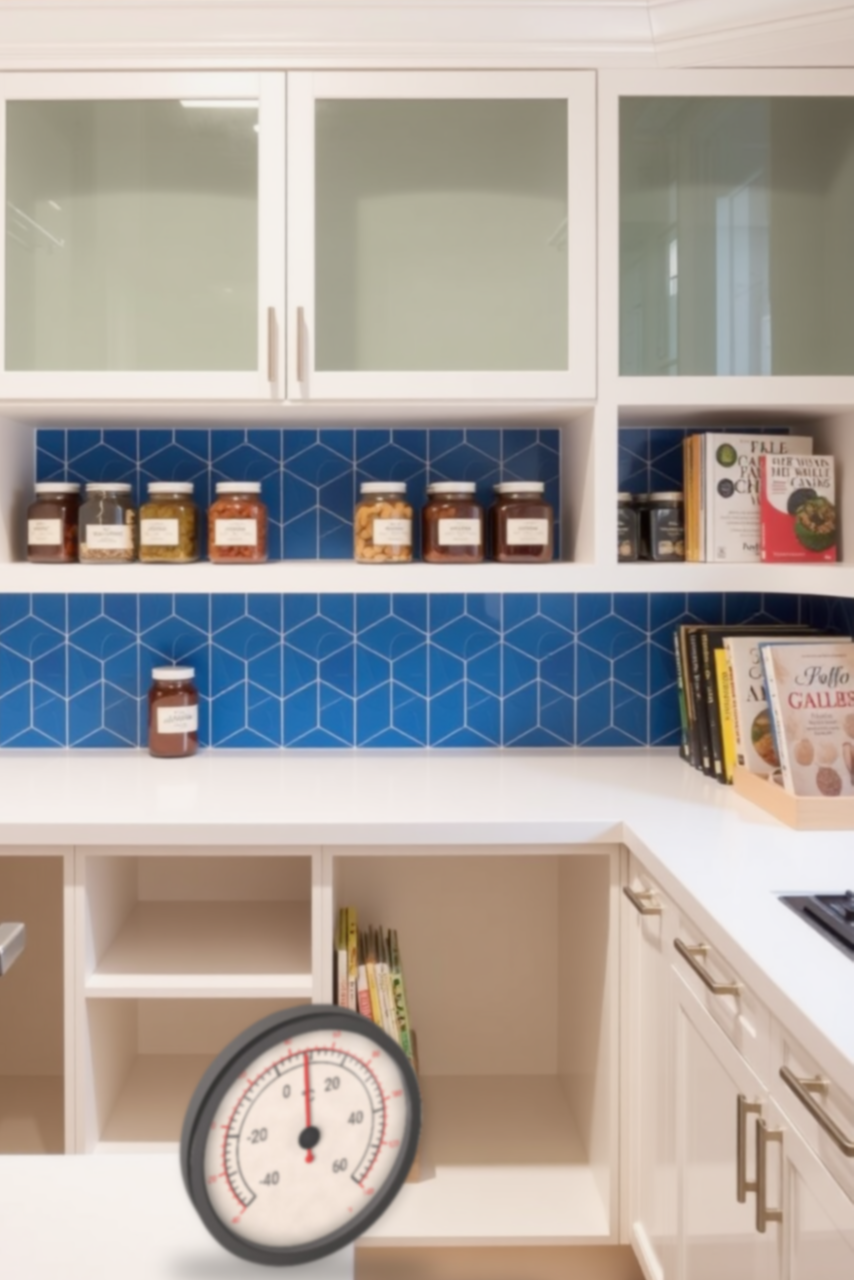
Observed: 8 °C
